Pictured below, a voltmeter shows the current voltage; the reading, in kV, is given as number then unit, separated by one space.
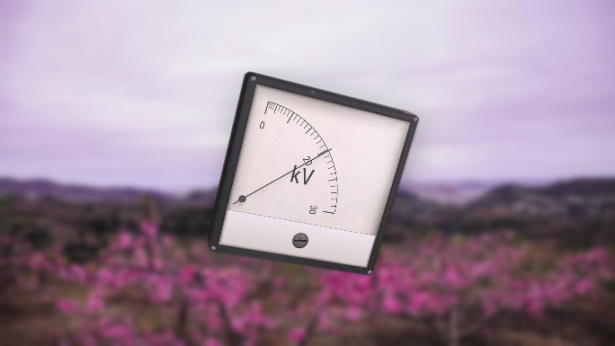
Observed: 20 kV
